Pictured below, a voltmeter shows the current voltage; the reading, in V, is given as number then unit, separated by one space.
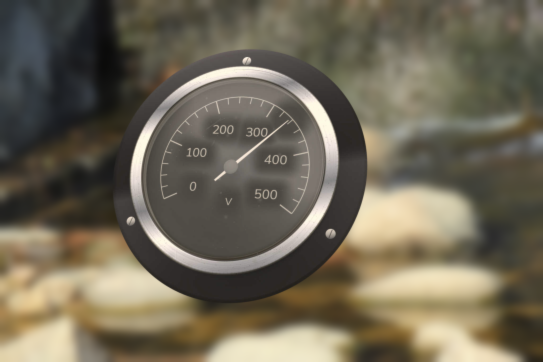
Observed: 340 V
